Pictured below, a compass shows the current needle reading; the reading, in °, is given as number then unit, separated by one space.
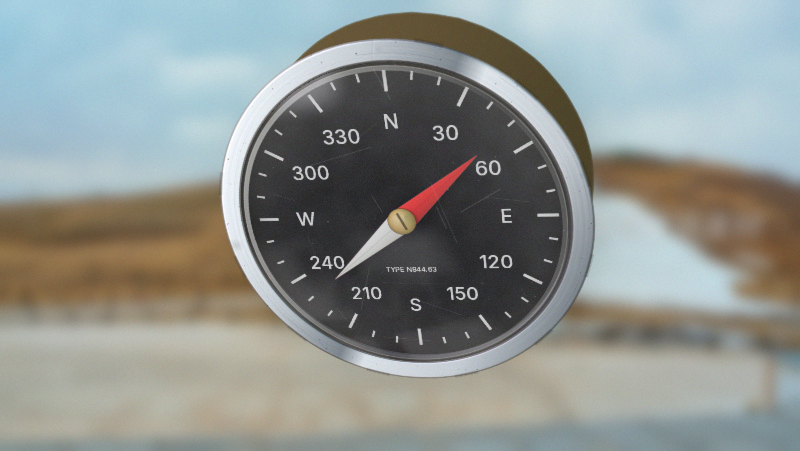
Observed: 50 °
